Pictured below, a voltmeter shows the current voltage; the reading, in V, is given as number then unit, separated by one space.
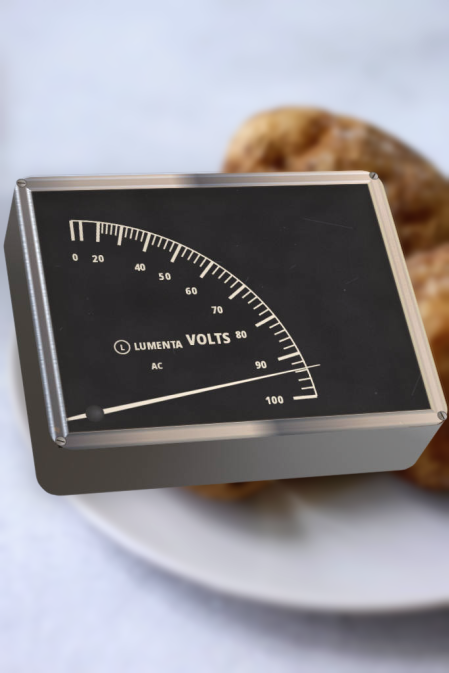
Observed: 94 V
